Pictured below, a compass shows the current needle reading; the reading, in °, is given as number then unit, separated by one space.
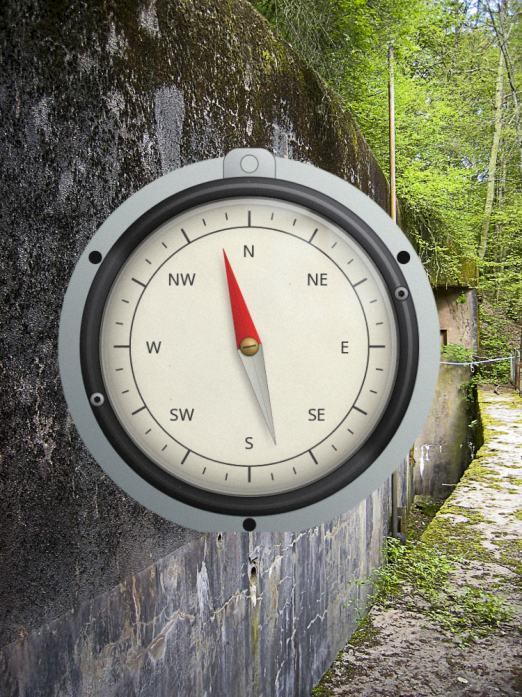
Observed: 345 °
